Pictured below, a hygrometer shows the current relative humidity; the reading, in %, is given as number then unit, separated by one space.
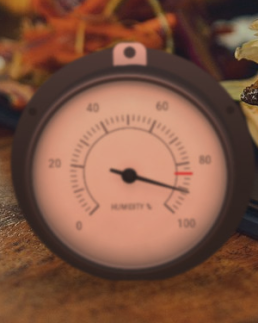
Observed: 90 %
